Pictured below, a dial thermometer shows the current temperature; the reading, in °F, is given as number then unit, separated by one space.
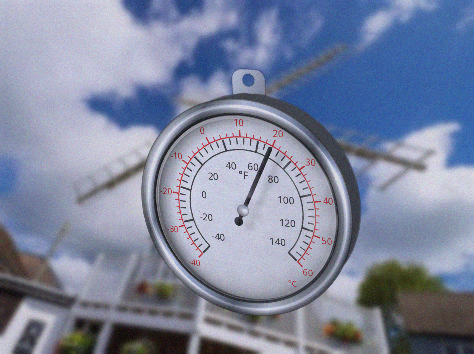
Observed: 68 °F
